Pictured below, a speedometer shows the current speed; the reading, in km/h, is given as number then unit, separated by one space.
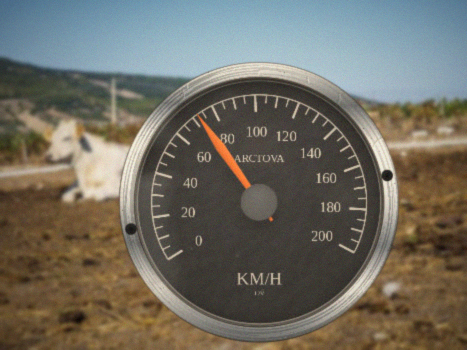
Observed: 72.5 km/h
